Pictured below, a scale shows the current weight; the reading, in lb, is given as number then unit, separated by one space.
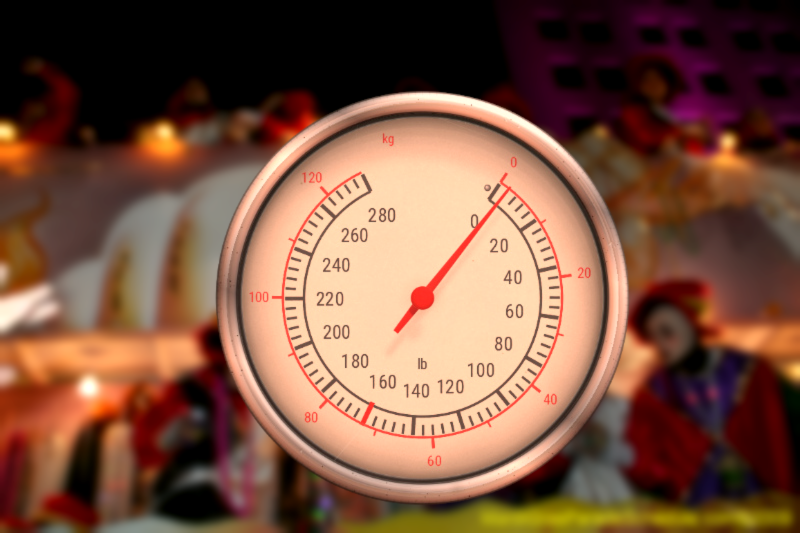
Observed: 4 lb
